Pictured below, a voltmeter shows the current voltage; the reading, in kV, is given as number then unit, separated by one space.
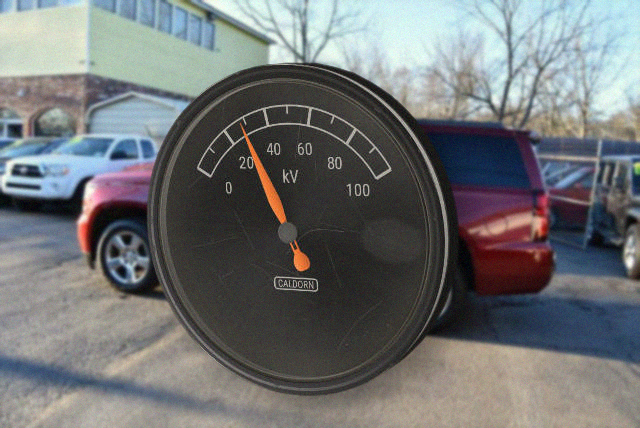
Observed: 30 kV
